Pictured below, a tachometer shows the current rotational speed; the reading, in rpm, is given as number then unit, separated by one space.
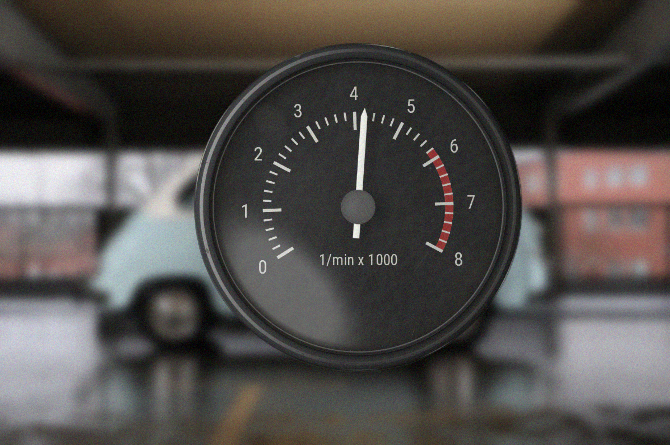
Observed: 4200 rpm
